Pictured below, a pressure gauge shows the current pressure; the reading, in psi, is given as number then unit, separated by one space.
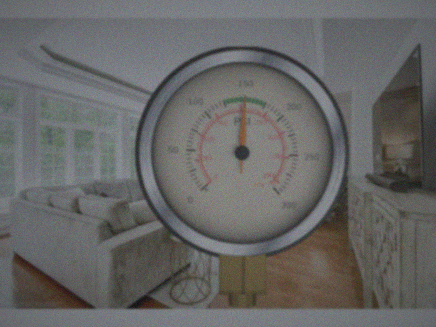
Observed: 150 psi
